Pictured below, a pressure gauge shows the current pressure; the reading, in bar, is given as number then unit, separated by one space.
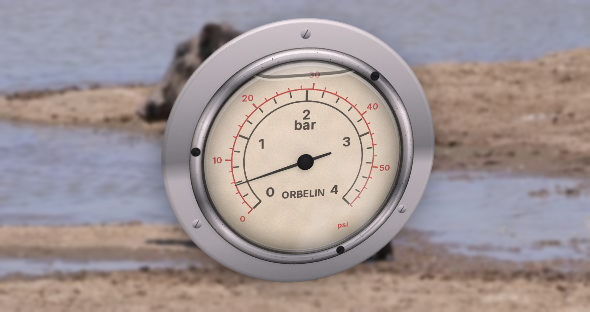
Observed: 0.4 bar
